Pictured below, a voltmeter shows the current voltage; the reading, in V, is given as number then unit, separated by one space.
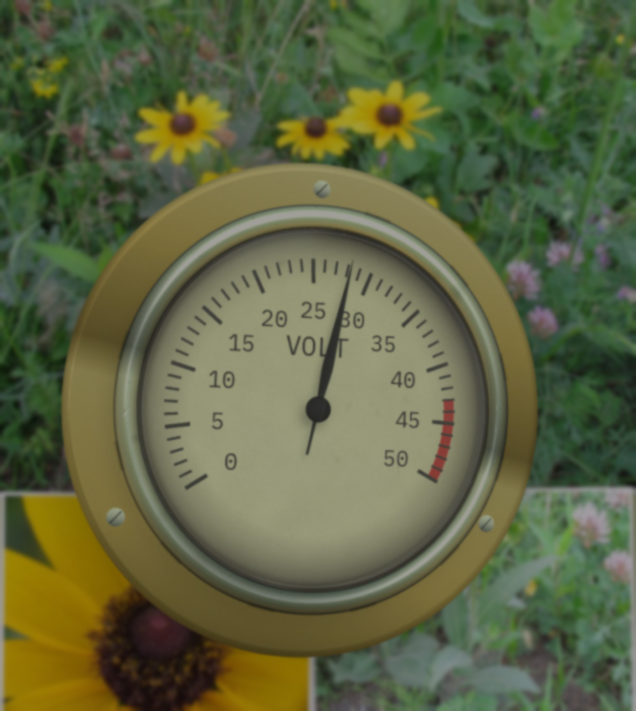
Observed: 28 V
